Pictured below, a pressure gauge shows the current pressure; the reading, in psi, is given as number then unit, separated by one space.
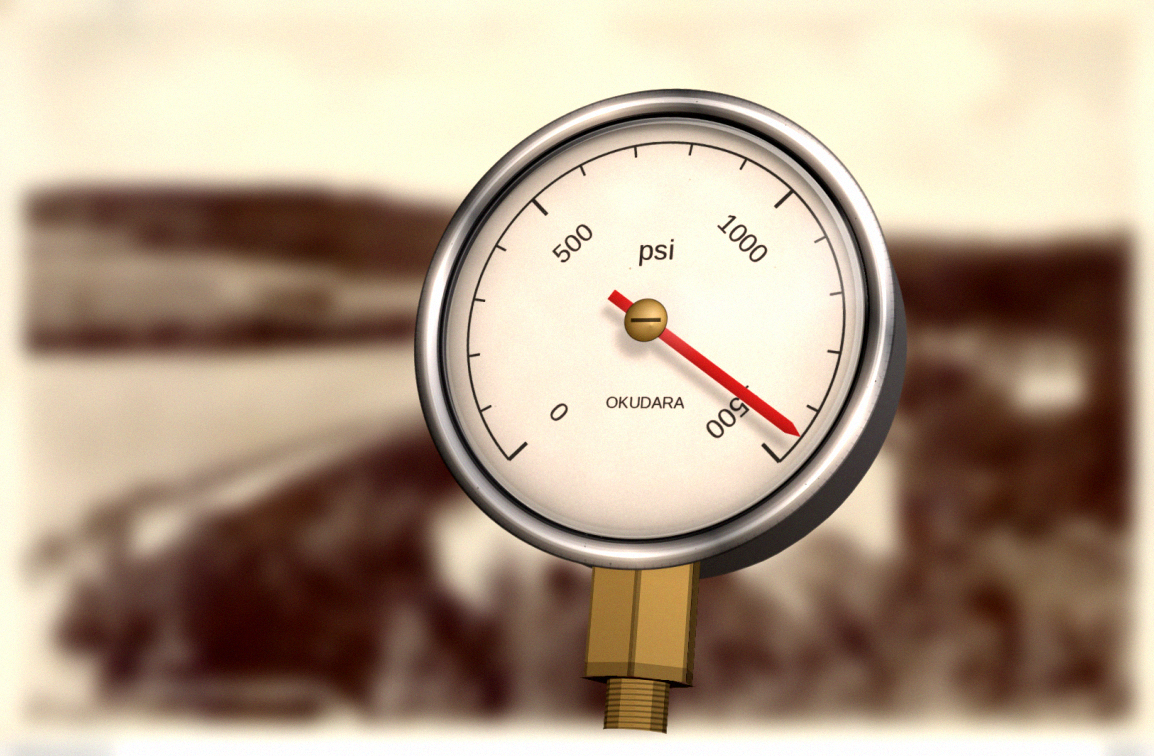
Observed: 1450 psi
